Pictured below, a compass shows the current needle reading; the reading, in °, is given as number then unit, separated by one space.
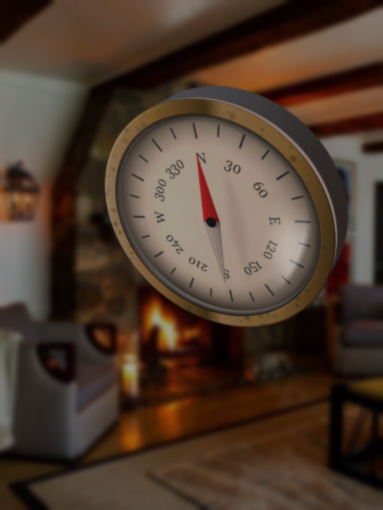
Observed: 0 °
